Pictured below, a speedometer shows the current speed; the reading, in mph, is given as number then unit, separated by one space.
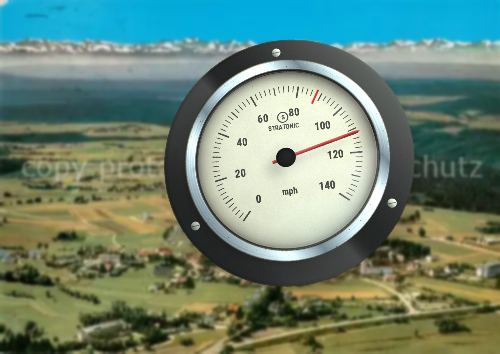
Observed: 112 mph
